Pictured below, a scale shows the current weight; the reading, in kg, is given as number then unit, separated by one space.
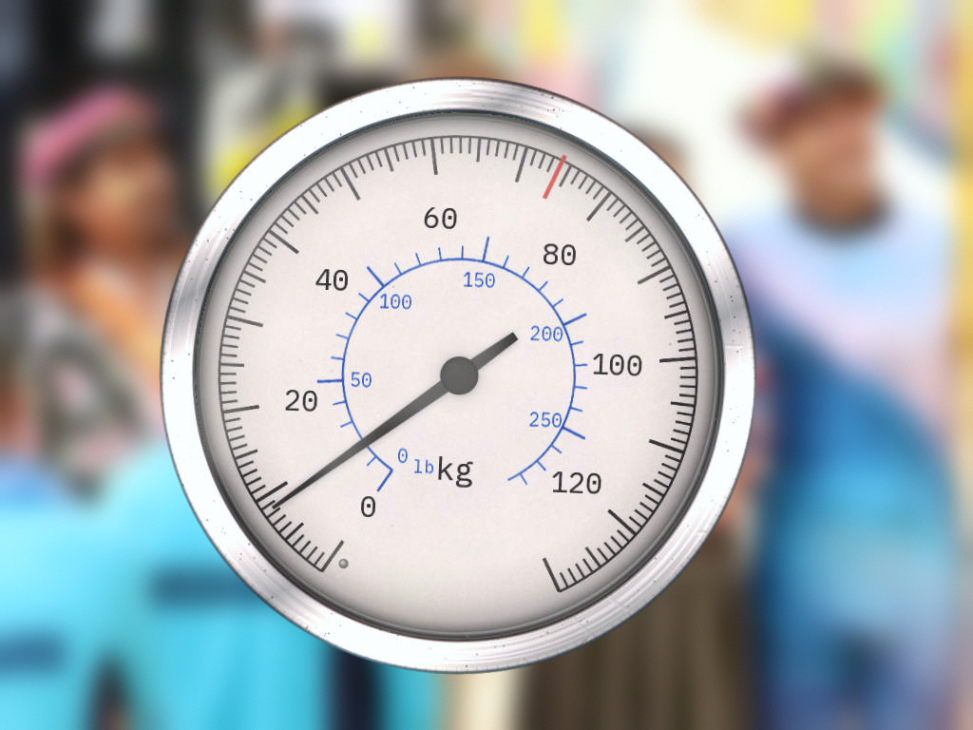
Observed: 8.5 kg
